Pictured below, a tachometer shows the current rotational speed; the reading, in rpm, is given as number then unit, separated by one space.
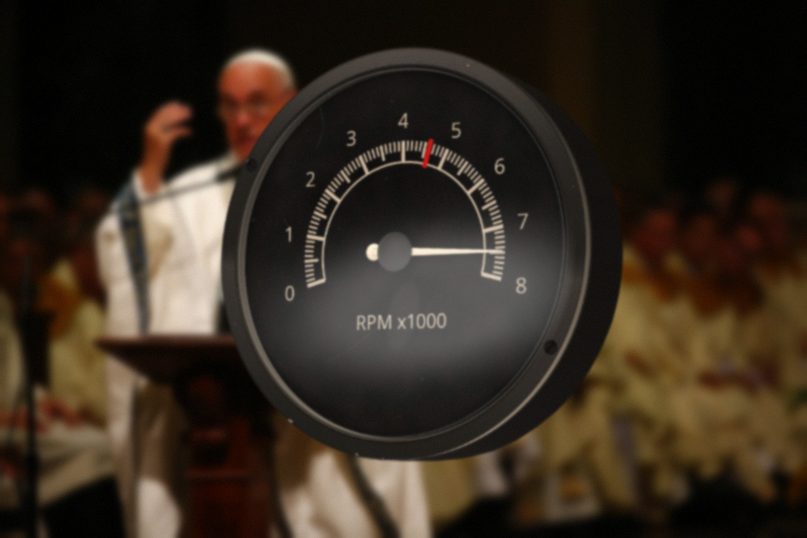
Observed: 7500 rpm
